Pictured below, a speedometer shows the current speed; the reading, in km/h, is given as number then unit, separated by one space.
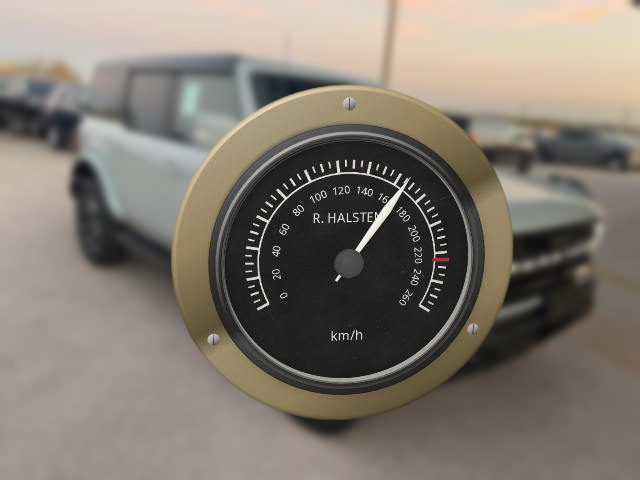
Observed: 165 km/h
